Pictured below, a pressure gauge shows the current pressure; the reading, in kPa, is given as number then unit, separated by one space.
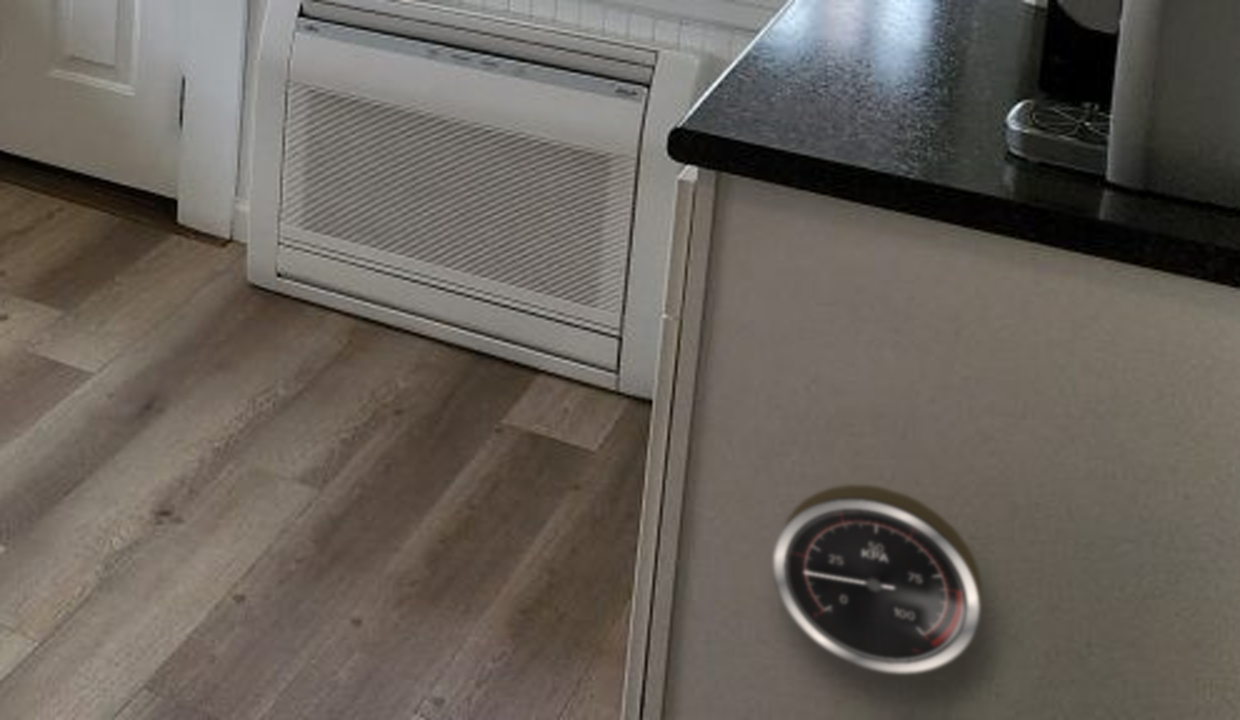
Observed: 15 kPa
